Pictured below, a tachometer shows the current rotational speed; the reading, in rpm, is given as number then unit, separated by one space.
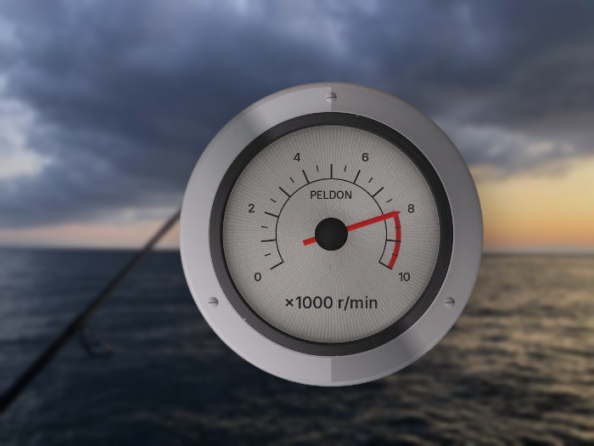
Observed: 8000 rpm
